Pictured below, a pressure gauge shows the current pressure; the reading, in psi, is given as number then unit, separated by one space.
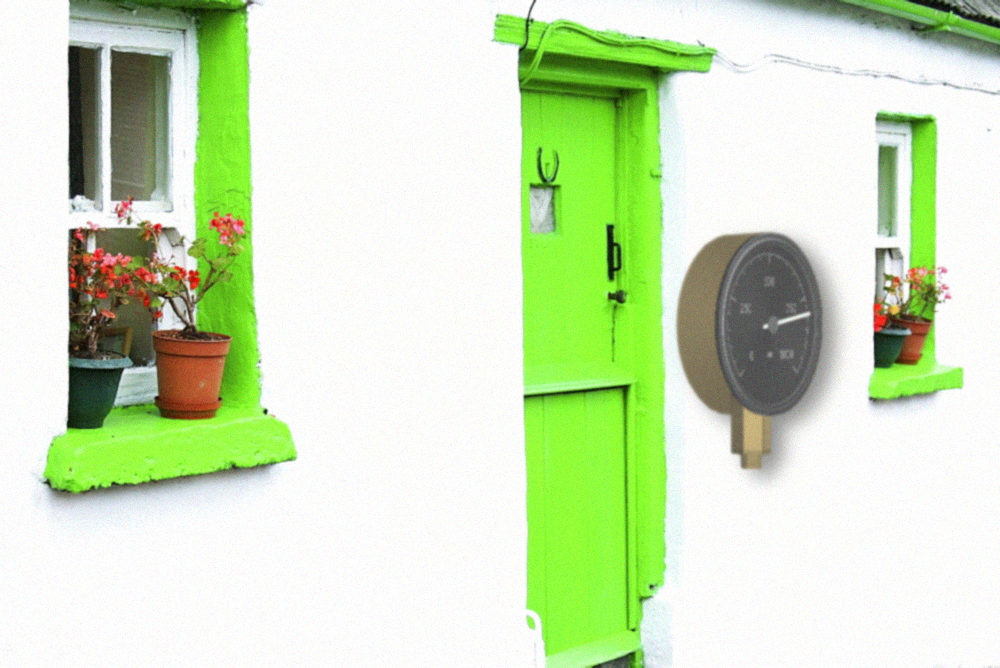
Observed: 800 psi
